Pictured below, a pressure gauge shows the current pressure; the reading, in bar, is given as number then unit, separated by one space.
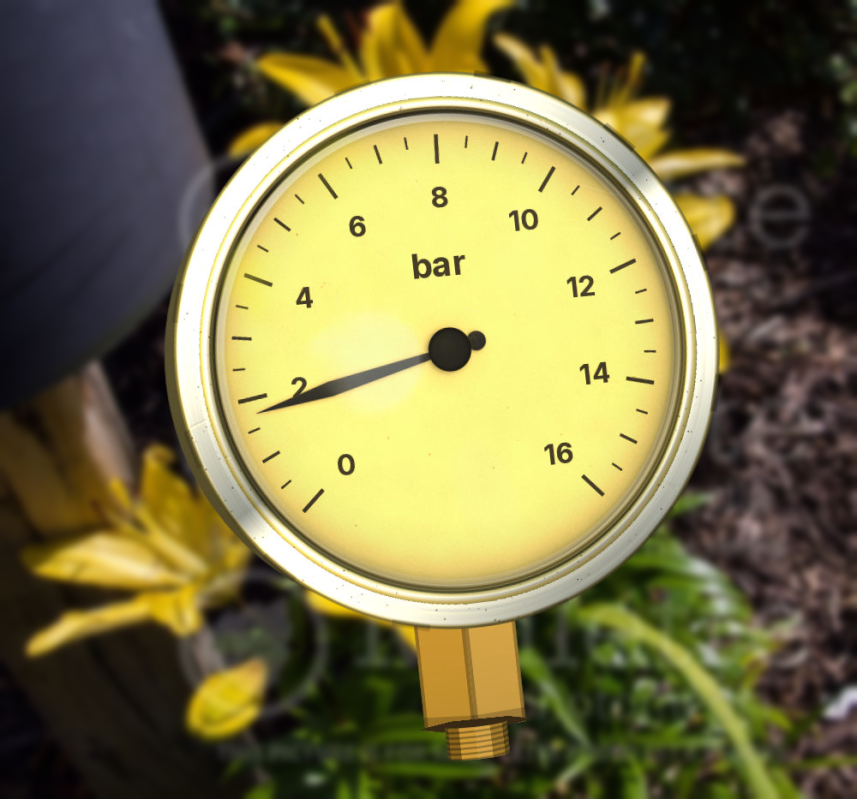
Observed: 1.75 bar
